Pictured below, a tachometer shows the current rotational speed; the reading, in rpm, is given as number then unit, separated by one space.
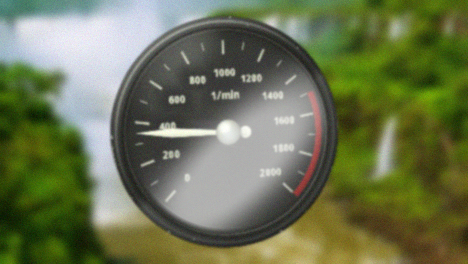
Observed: 350 rpm
